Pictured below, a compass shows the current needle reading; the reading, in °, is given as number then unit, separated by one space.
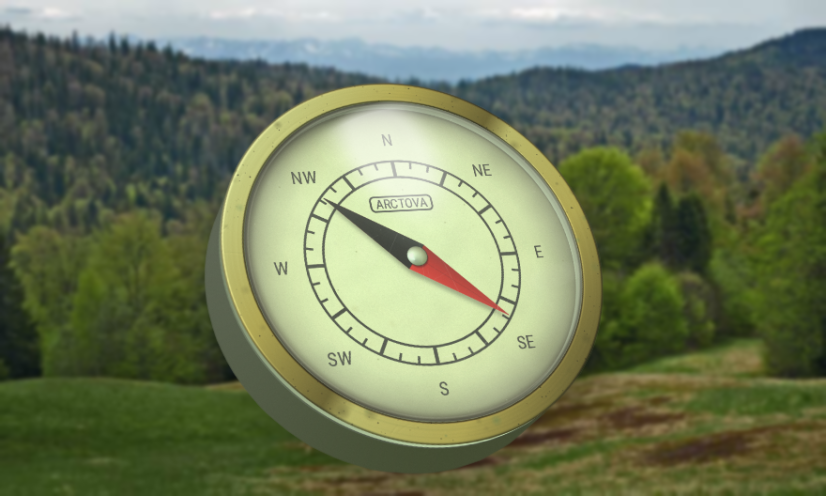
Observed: 130 °
